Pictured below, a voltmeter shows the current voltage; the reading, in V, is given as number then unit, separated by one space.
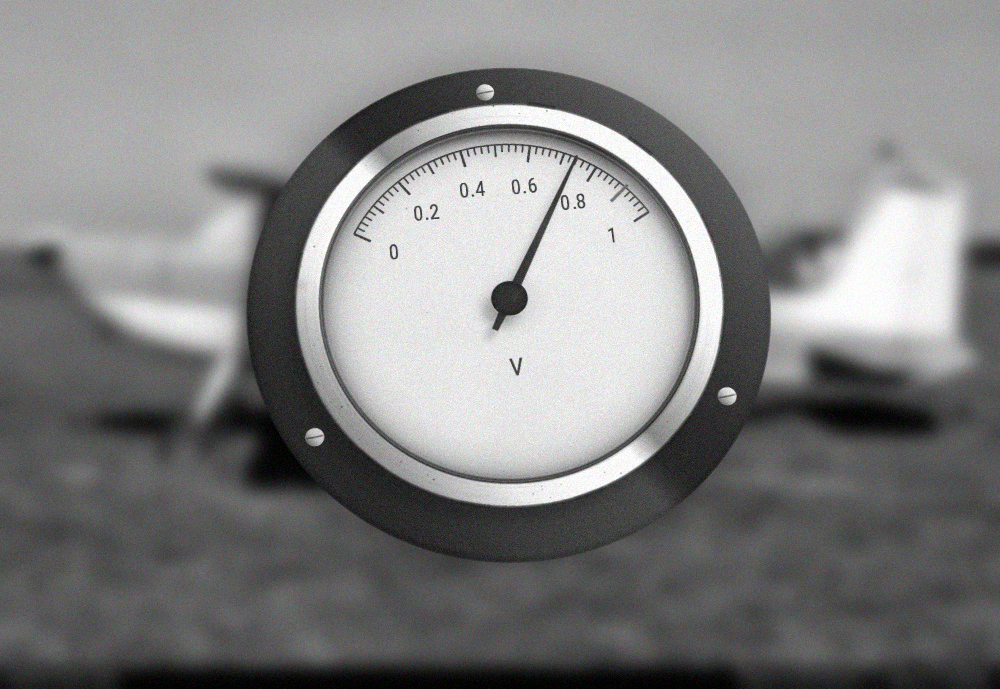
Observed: 0.74 V
